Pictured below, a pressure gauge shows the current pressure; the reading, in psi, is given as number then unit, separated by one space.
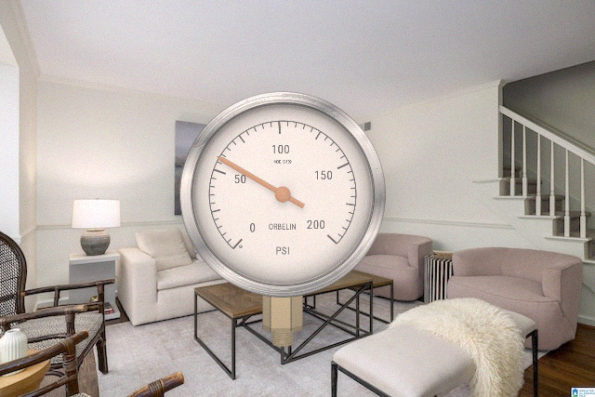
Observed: 57.5 psi
